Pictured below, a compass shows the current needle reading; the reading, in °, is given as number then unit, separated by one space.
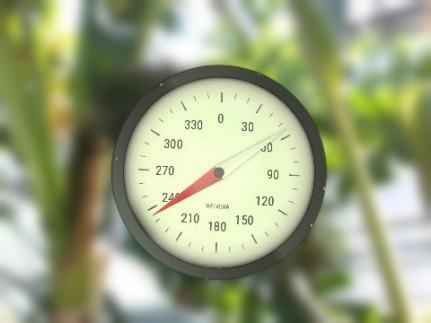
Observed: 235 °
